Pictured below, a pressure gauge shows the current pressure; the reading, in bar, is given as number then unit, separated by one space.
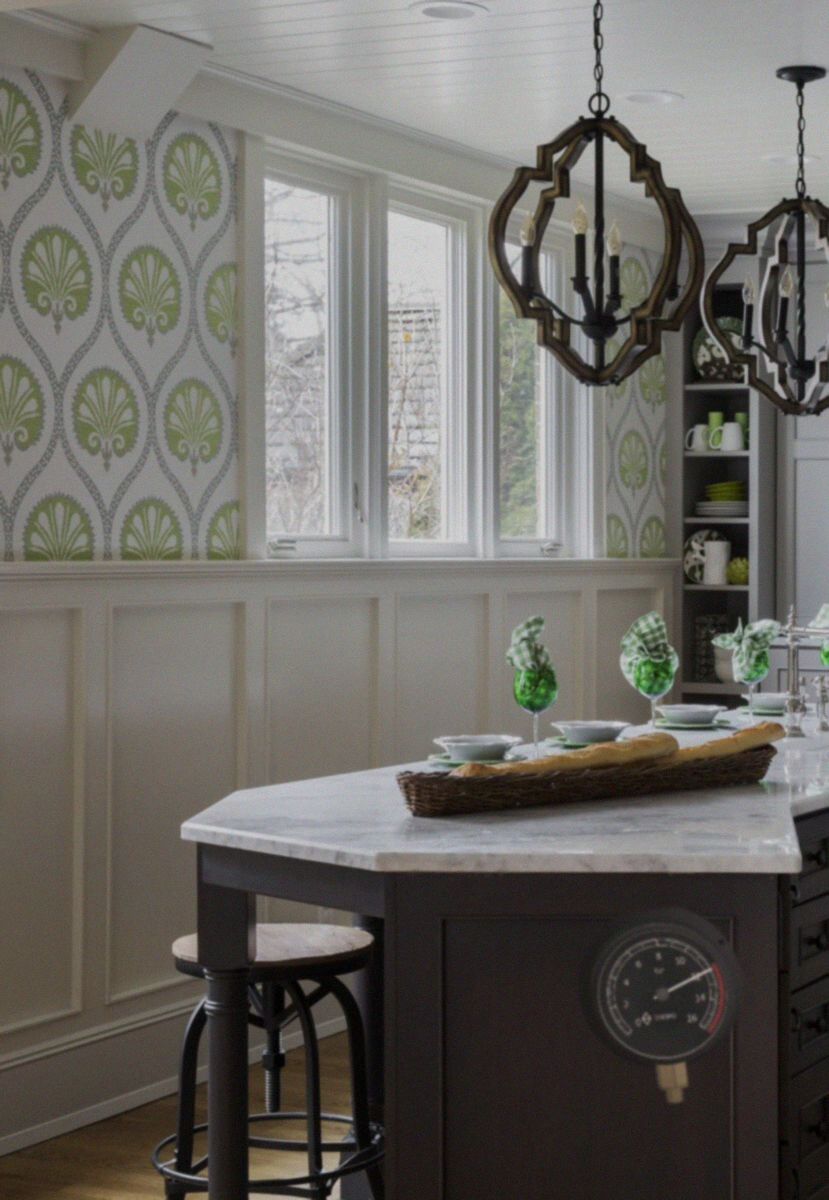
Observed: 12 bar
